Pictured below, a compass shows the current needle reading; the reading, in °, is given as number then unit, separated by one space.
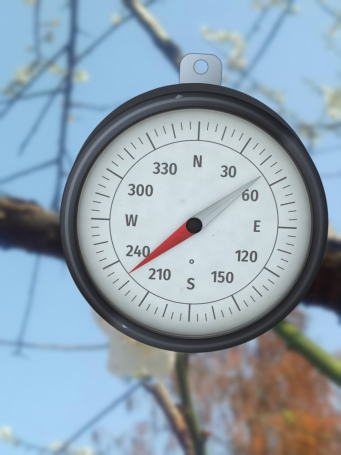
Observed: 230 °
